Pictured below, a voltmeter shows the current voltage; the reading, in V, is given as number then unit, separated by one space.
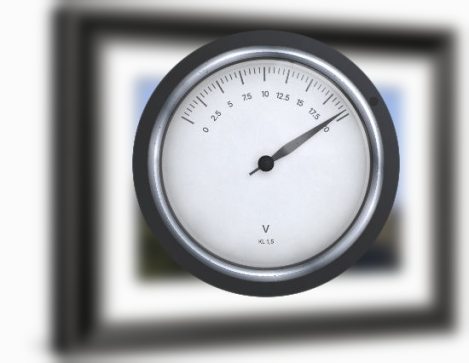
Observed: 19.5 V
